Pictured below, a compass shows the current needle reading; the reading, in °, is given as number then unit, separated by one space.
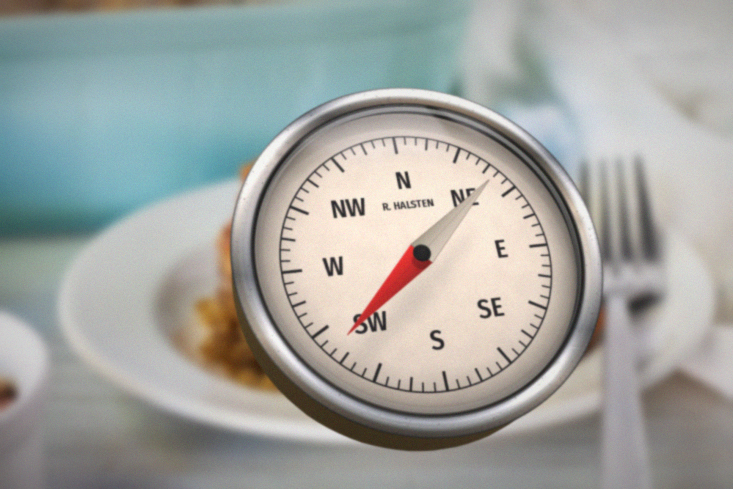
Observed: 230 °
